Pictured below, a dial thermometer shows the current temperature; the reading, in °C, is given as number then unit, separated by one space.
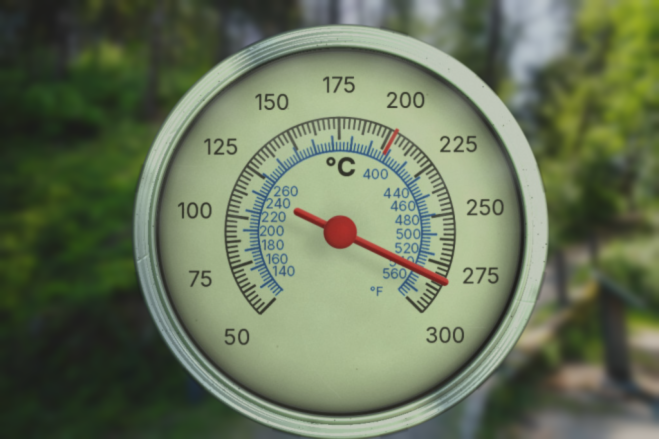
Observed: 282.5 °C
